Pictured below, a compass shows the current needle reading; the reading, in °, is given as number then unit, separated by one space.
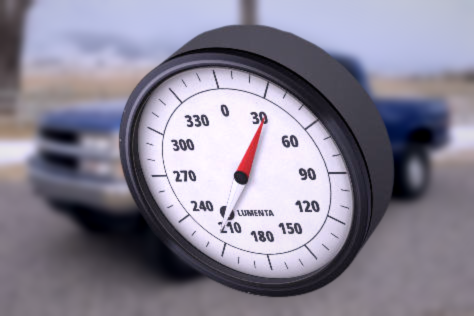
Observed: 35 °
